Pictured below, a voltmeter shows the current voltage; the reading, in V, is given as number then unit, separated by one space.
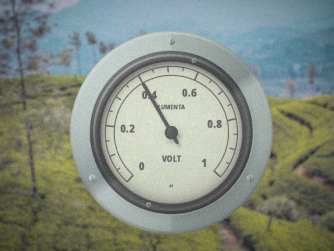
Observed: 0.4 V
